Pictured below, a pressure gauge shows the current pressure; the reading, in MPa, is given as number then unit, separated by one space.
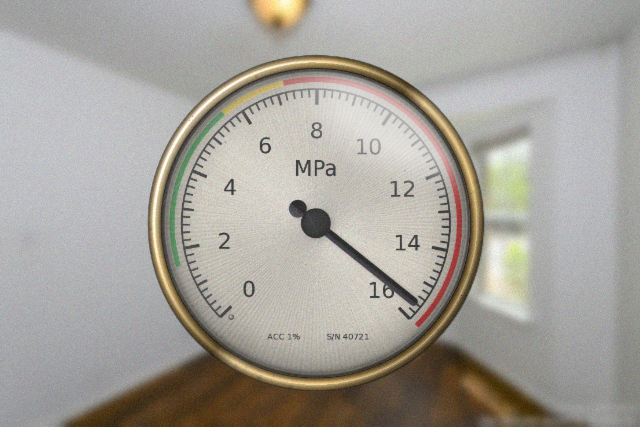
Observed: 15.6 MPa
